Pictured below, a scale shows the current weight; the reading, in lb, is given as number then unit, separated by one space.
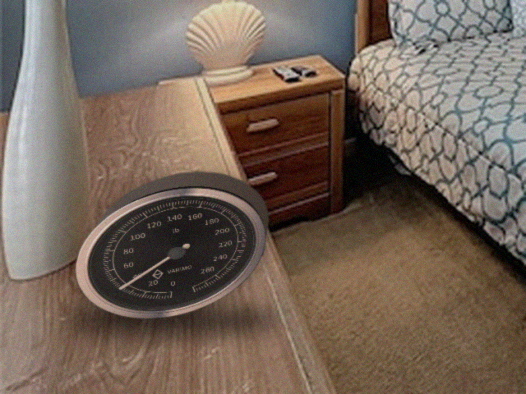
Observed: 40 lb
